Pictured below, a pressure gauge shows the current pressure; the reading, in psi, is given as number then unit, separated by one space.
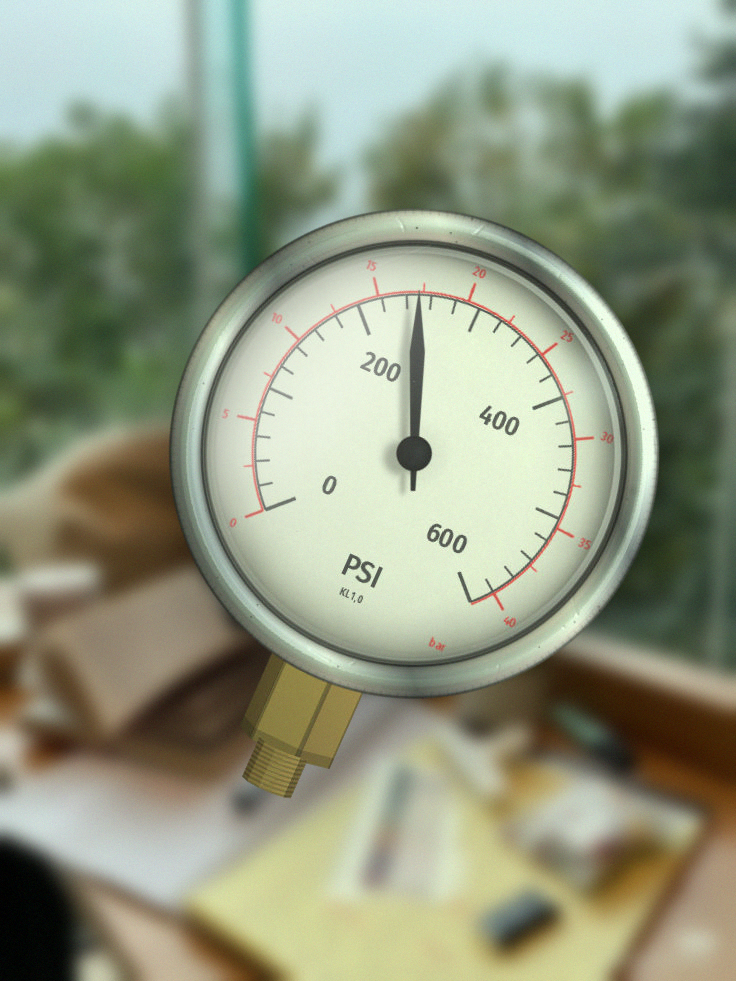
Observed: 250 psi
